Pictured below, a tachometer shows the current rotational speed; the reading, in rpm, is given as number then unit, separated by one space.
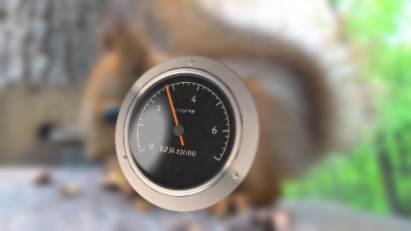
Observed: 2800 rpm
